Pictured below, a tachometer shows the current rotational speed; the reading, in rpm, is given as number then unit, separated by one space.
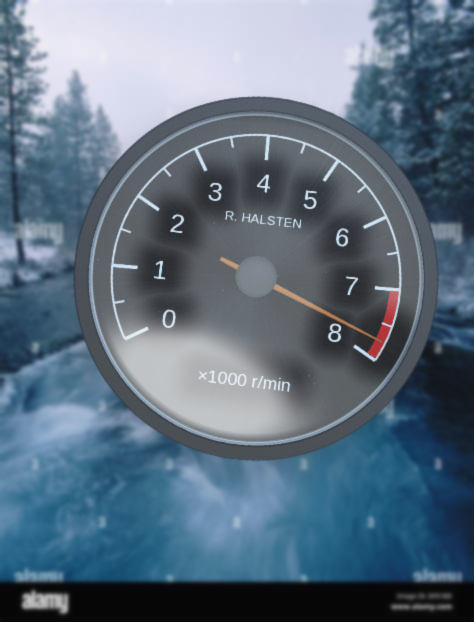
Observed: 7750 rpm
